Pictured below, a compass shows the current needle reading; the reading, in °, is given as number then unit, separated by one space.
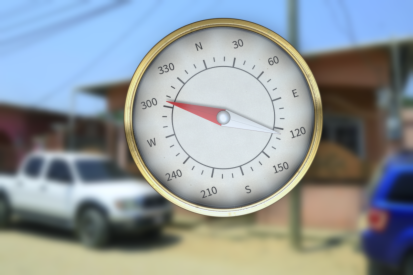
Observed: 305 °
